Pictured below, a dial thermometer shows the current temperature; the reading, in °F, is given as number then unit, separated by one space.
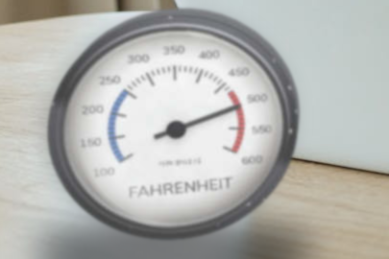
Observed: 500 °F
